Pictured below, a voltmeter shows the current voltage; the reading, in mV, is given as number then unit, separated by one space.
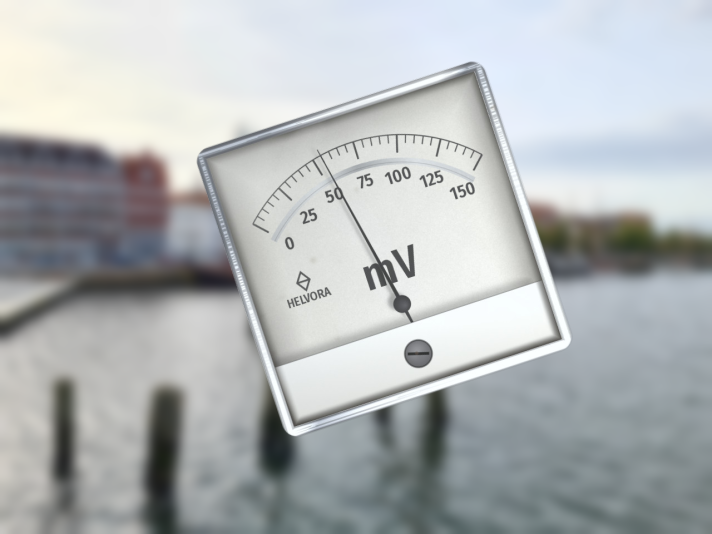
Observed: 55 mV
